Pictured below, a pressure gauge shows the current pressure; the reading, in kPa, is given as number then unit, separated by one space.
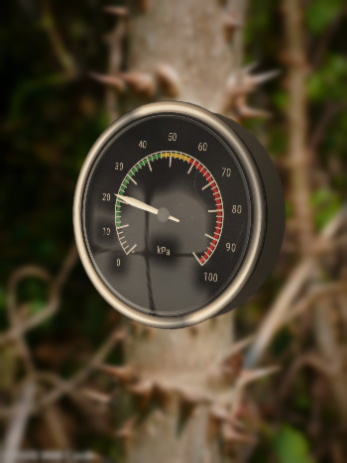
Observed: 22 kPa
